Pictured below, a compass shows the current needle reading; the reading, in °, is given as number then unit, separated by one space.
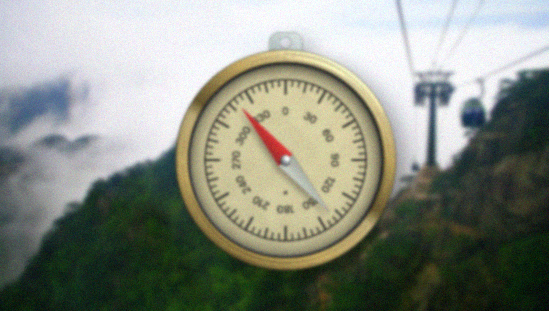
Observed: 320 °
